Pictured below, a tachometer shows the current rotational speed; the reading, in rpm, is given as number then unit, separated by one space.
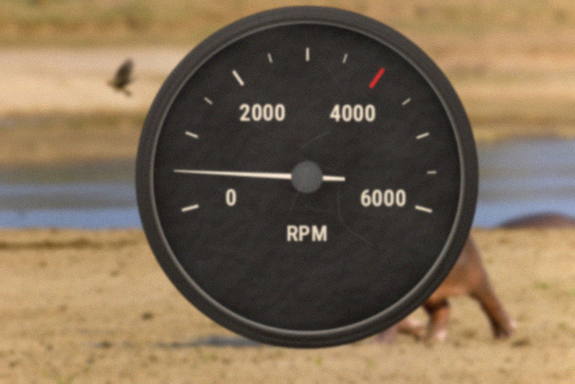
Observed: 500 rpm
